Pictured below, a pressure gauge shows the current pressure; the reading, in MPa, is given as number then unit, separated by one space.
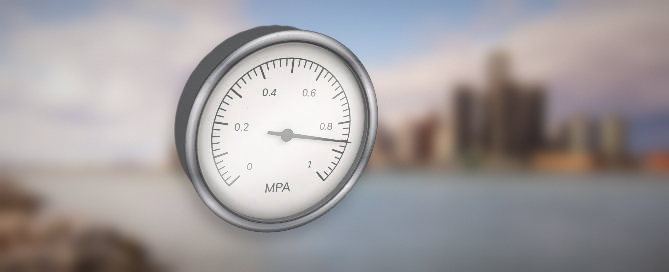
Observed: 0.86 MPa
